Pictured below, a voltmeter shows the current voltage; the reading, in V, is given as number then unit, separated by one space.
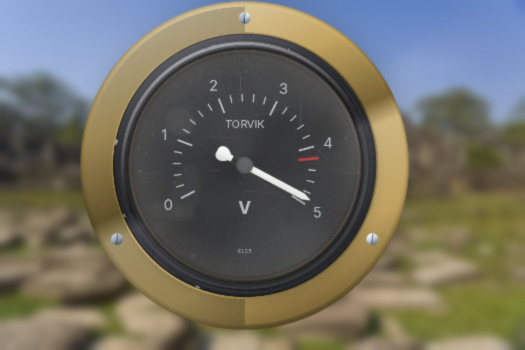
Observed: 4.9 V
